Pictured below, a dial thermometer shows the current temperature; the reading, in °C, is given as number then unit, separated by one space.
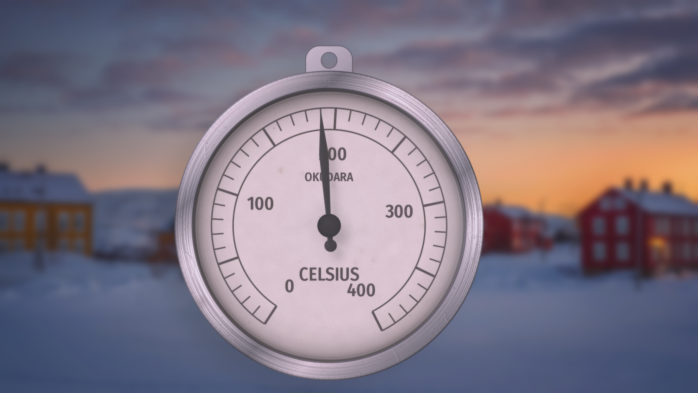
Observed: 190 °C
